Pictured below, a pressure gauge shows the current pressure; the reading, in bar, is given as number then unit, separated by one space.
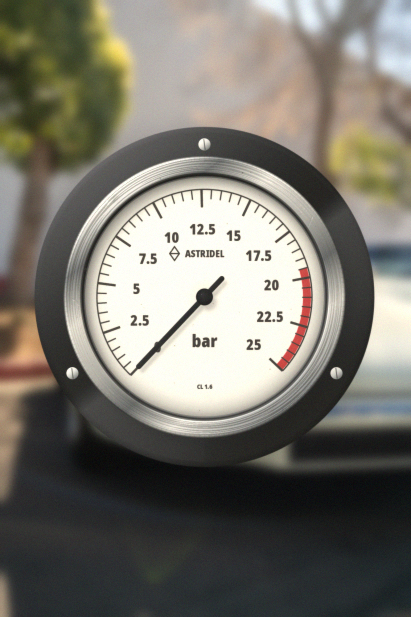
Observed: 0 bar
